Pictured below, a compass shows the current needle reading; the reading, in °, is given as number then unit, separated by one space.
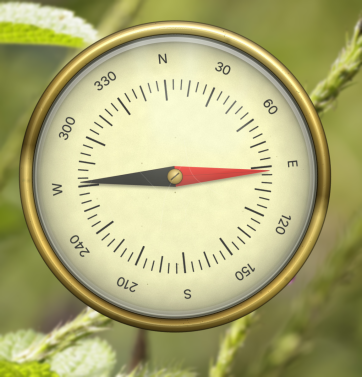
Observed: 92.5 °
